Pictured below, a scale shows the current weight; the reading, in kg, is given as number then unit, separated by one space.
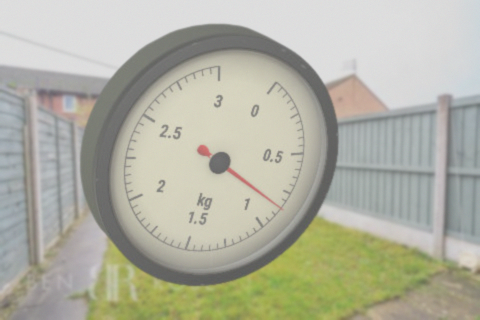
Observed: 0.85 kg
